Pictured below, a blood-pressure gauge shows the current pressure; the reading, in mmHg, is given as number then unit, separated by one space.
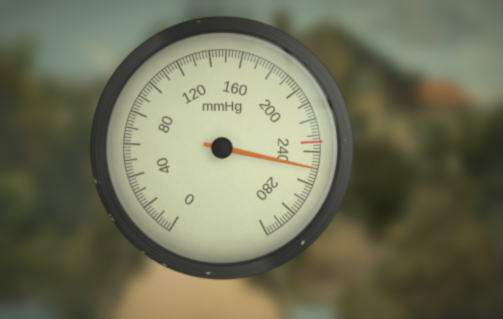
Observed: 250 mmHg
